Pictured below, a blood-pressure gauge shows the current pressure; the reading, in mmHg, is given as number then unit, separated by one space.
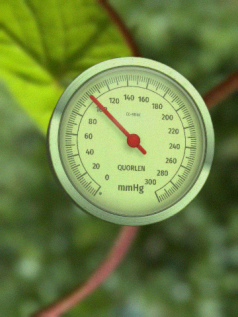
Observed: 100 mmHg
